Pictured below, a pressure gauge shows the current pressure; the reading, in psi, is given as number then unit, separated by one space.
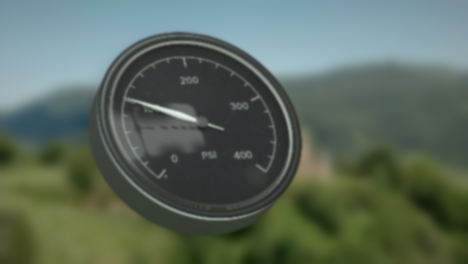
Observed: 100 psi
